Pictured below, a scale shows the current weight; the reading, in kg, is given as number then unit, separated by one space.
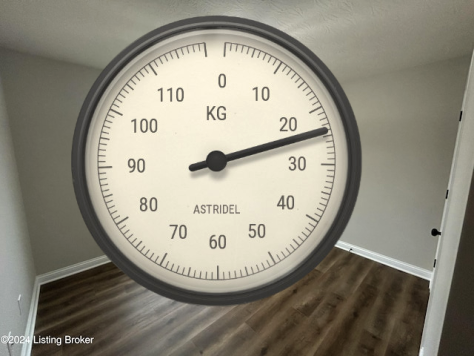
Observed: 24 kg
